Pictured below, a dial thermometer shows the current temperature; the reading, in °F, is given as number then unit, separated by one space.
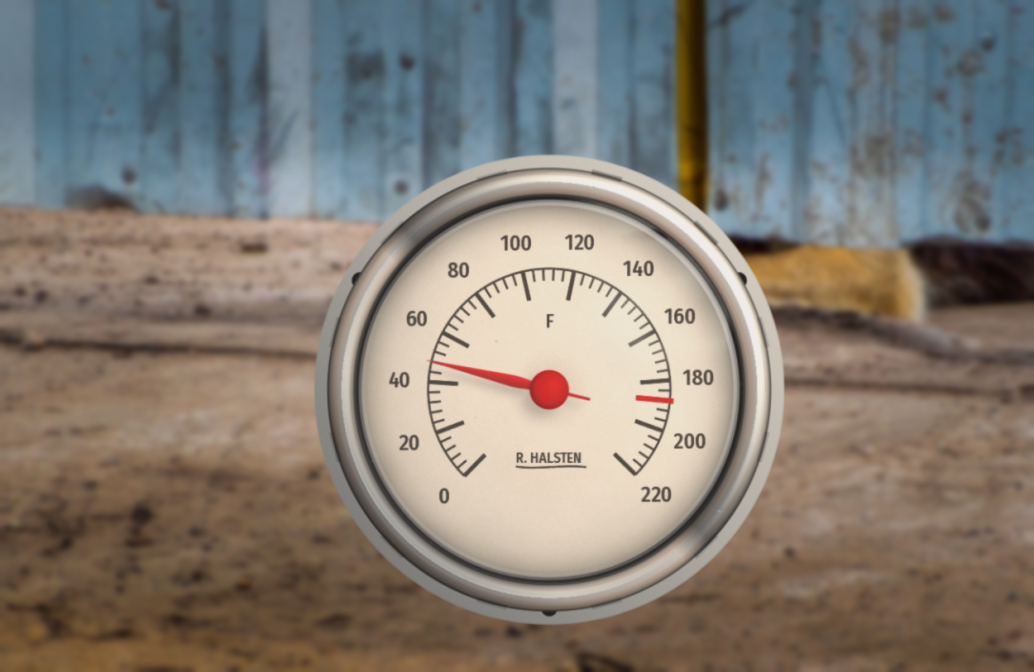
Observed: 48 °F
